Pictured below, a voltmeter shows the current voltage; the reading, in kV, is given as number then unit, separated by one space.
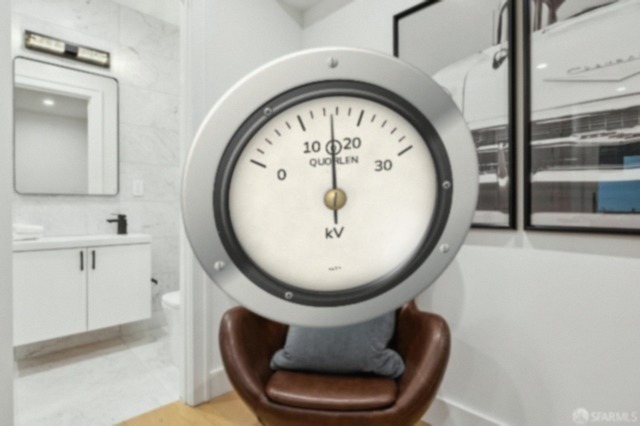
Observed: 15 kV
